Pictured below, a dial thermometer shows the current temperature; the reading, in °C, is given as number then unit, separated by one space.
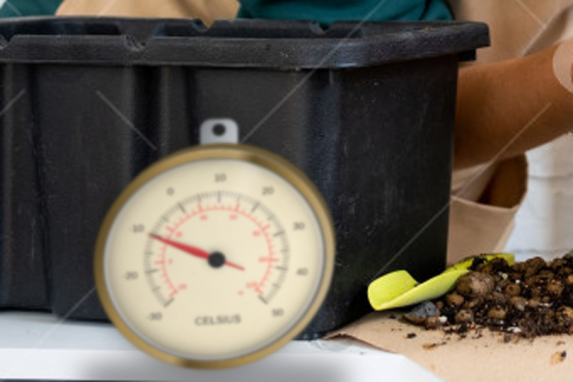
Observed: -10 °C
